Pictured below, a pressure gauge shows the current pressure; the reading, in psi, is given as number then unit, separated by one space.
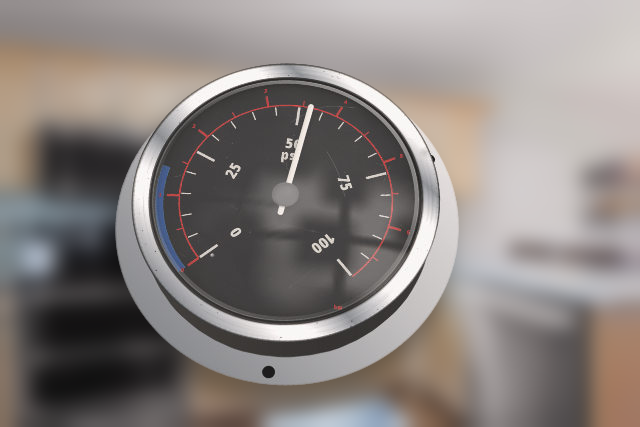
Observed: 52.5 psi
